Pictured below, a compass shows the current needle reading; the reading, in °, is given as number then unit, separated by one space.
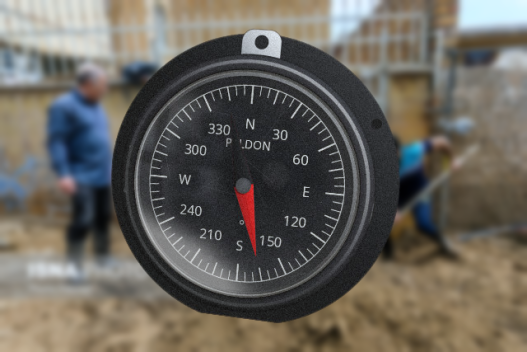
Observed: 165 °
